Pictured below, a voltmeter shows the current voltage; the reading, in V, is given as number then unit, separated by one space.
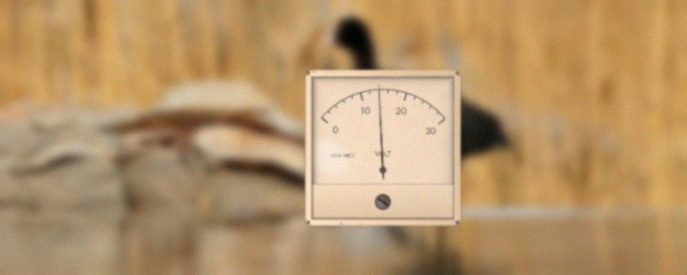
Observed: 14 V
